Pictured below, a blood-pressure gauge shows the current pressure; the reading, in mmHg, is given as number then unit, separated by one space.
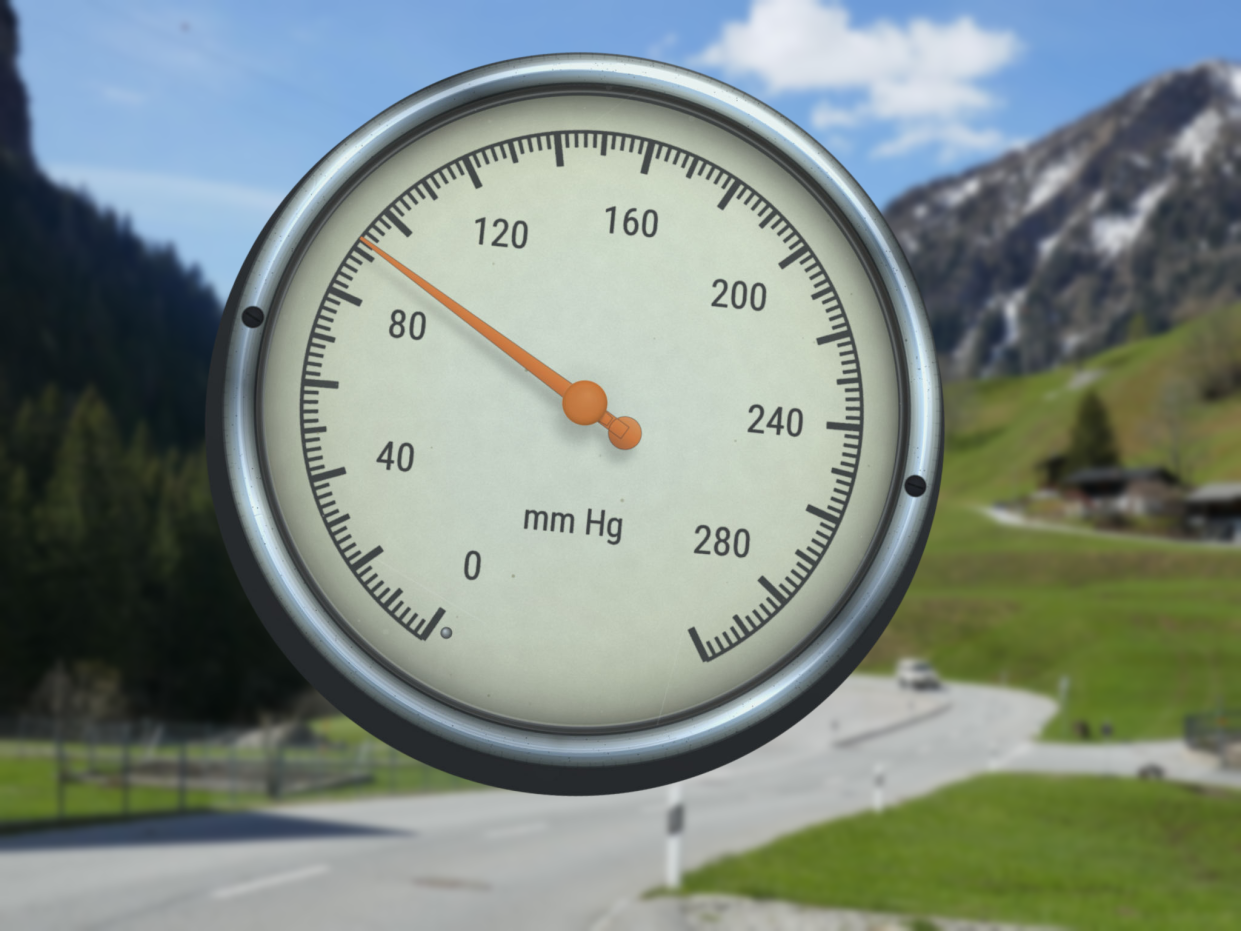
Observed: 92 mmHg
